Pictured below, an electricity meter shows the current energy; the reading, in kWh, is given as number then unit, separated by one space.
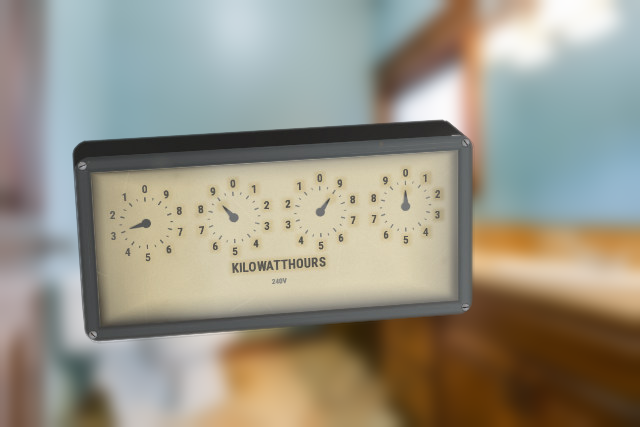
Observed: 2890 kWh
